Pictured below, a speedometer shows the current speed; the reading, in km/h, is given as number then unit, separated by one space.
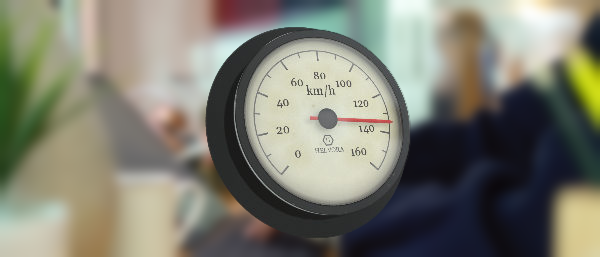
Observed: 135 km/h
